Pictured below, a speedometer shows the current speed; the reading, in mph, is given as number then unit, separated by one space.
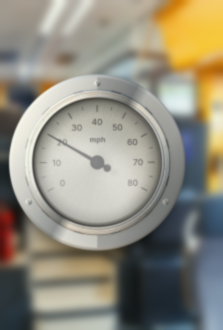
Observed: 20 mph
